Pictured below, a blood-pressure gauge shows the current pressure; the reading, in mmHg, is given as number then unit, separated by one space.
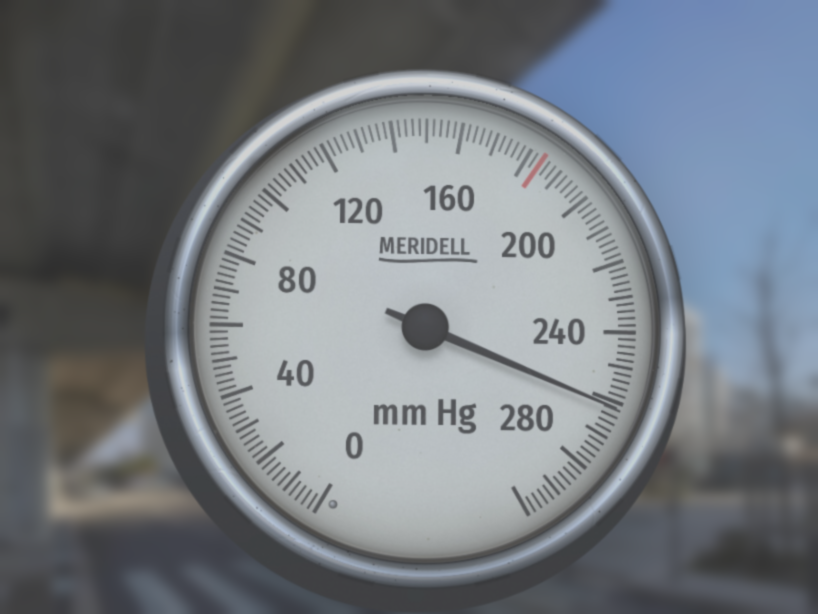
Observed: 262 mmHg
